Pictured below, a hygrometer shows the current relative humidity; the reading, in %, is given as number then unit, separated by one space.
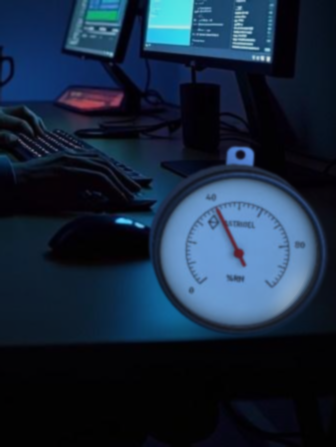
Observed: 40 %
